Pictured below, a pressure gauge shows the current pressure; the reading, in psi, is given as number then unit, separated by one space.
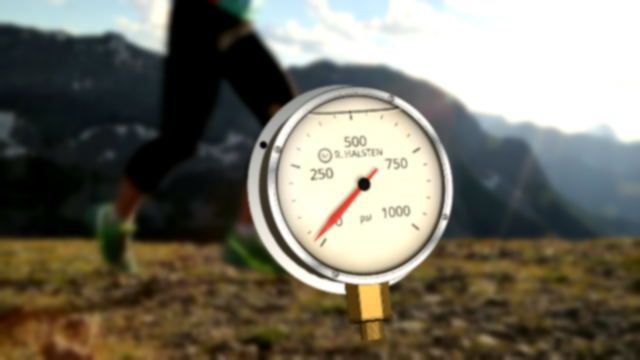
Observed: 25 psi
